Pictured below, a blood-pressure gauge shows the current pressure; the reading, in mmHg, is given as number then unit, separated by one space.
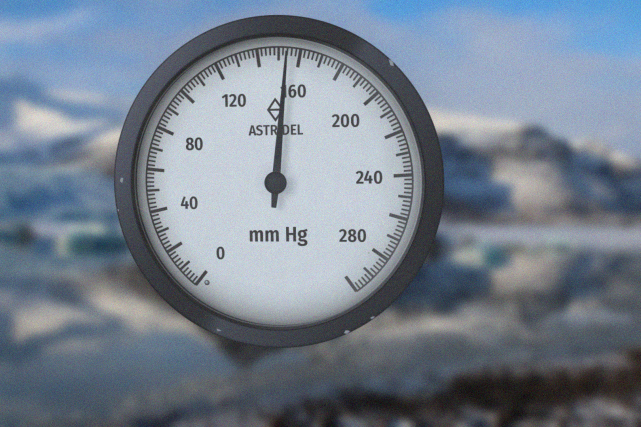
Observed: 154 mmHg
